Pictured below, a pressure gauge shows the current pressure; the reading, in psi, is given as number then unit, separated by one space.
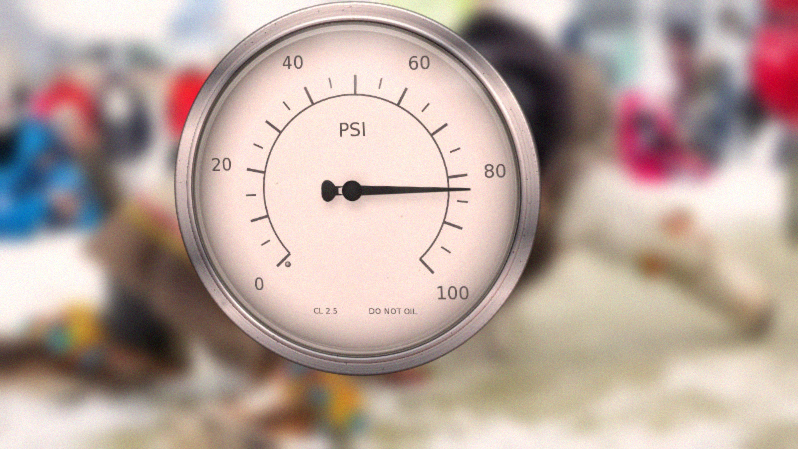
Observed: 82.5 psi
